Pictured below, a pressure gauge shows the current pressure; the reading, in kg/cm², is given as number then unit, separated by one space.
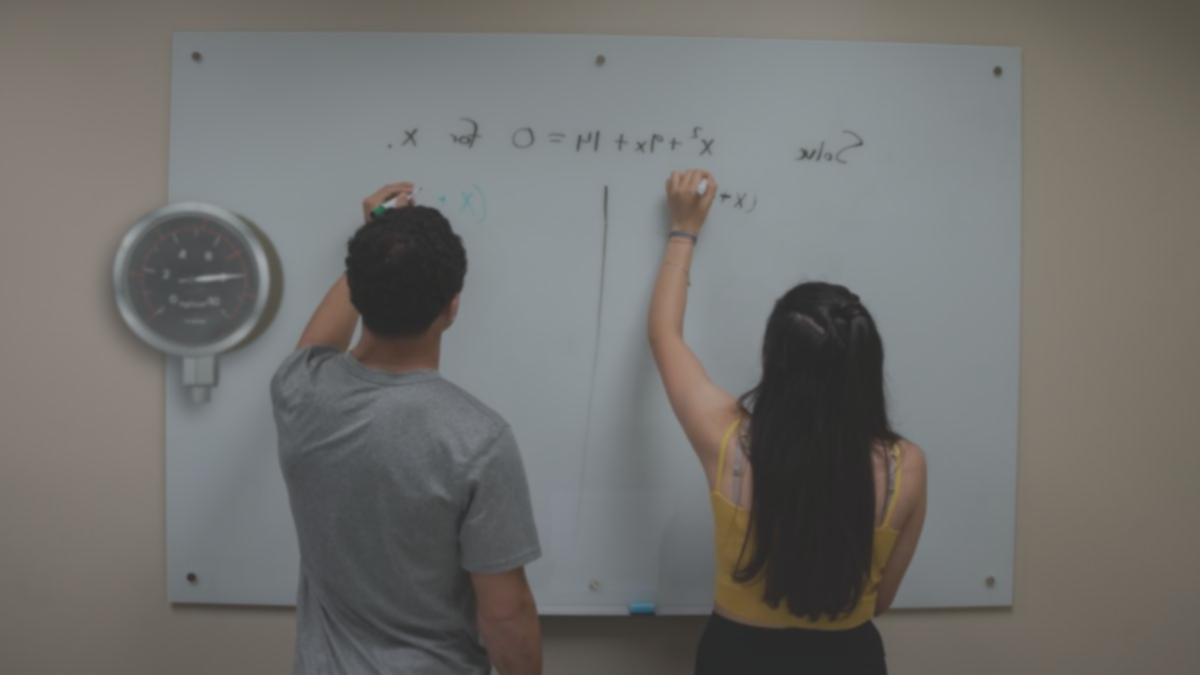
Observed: 8 kg/cm²
